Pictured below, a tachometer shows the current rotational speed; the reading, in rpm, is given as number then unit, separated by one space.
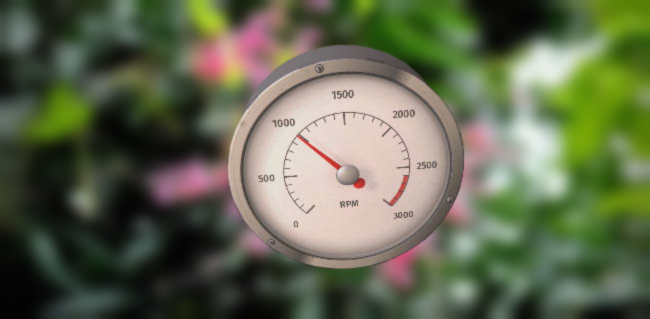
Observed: 1000 rpm
